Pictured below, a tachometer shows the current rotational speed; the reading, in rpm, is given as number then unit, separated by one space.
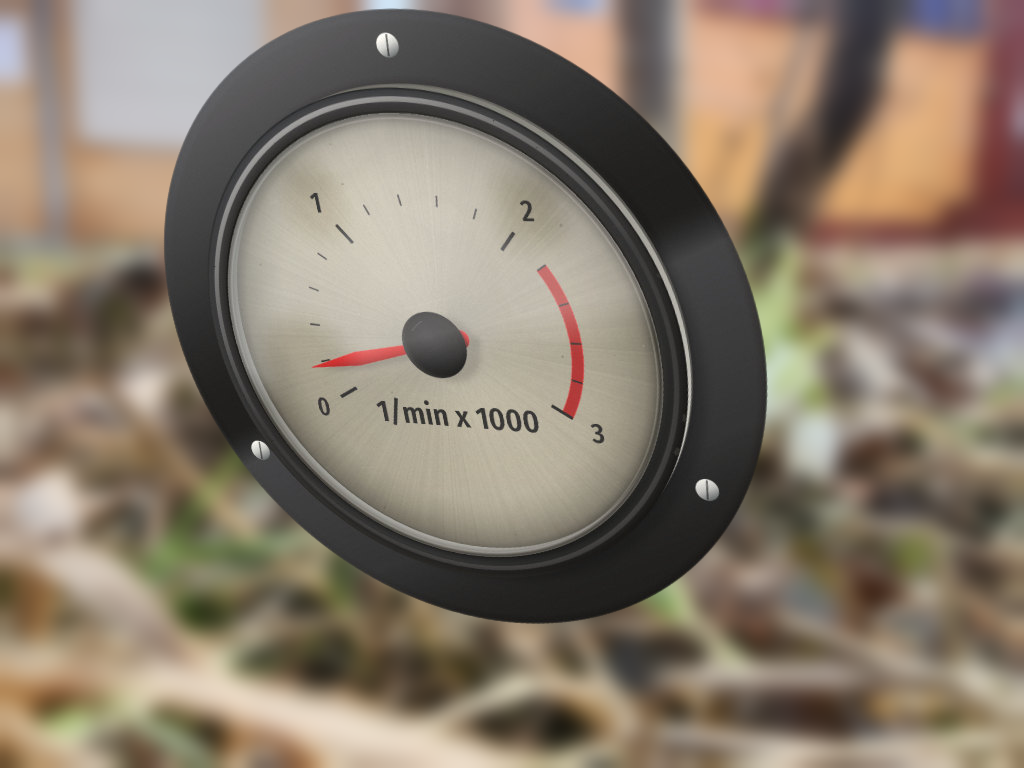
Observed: 200 rpm
